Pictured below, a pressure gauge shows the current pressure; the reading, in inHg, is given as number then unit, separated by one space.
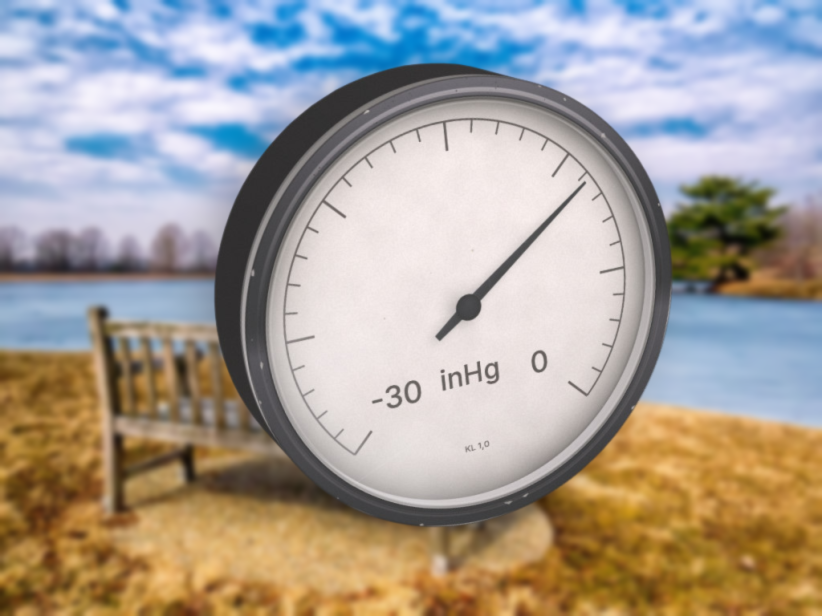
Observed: -9 inHg
